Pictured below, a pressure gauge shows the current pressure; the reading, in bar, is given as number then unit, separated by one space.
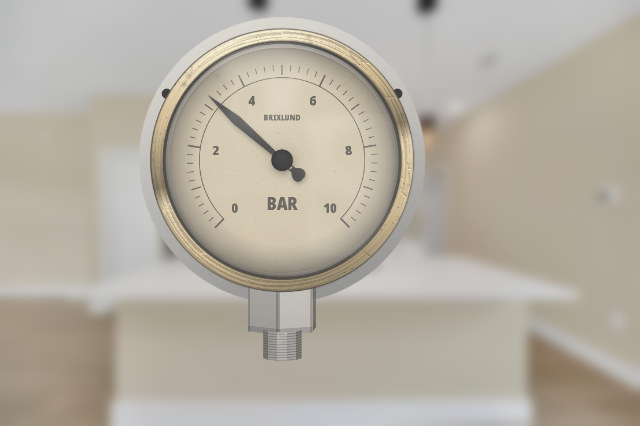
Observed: 3.2 bar
